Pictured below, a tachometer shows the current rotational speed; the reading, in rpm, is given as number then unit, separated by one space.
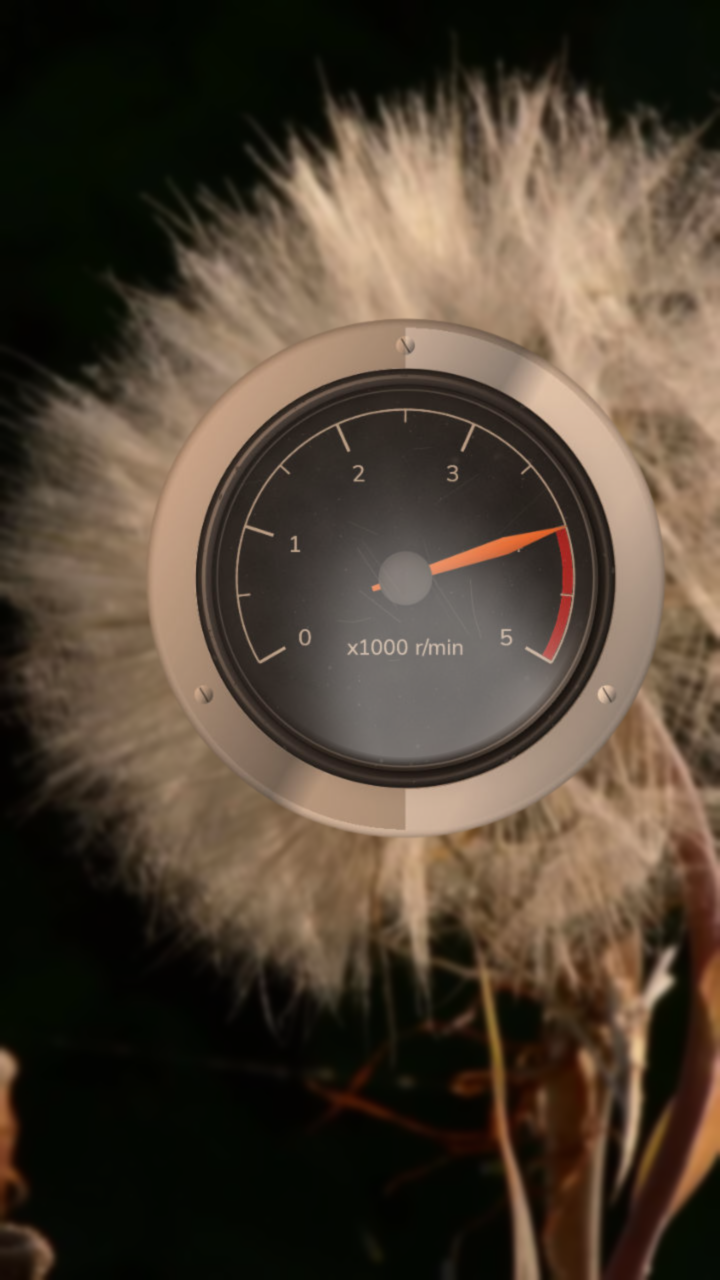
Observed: 4000 rpm
